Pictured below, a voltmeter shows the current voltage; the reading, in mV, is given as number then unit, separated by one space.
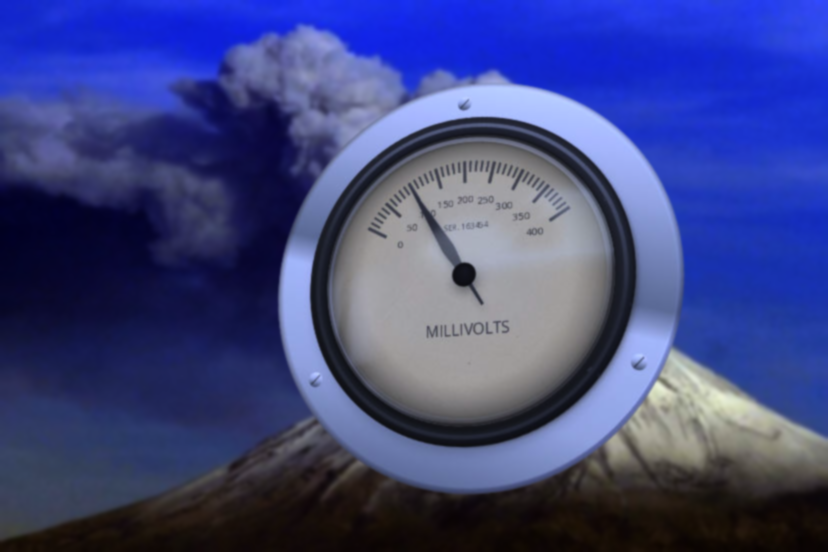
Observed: 100 mV
